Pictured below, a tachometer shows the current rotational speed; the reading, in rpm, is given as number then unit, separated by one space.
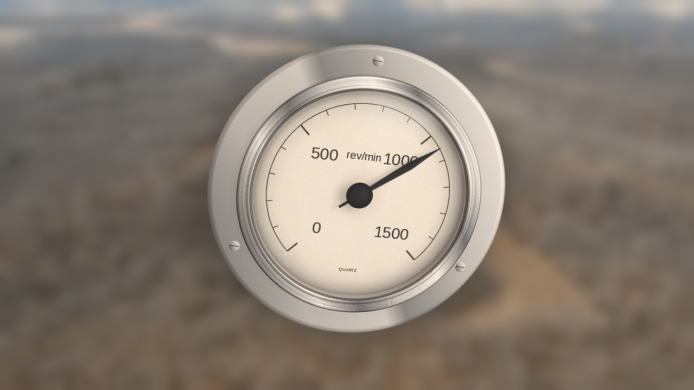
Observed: 1050 rpm
